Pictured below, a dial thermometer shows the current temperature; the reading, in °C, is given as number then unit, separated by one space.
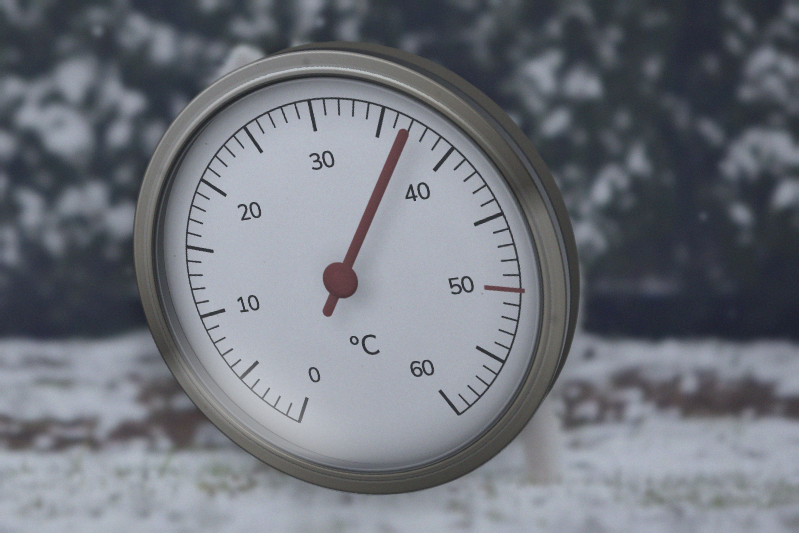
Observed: 37 °C
